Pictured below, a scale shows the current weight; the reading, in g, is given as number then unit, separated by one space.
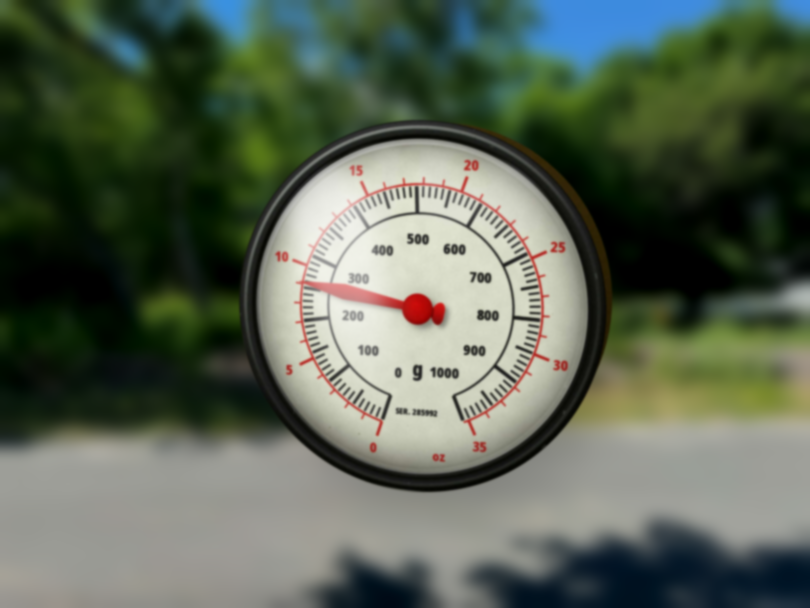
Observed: 260 g
